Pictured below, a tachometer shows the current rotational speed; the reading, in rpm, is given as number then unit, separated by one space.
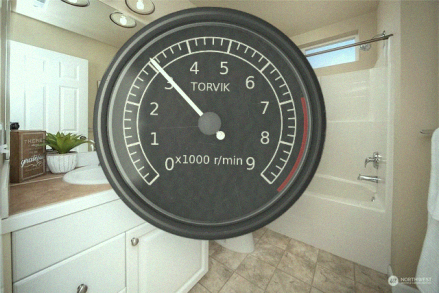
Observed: 3100 rpm
